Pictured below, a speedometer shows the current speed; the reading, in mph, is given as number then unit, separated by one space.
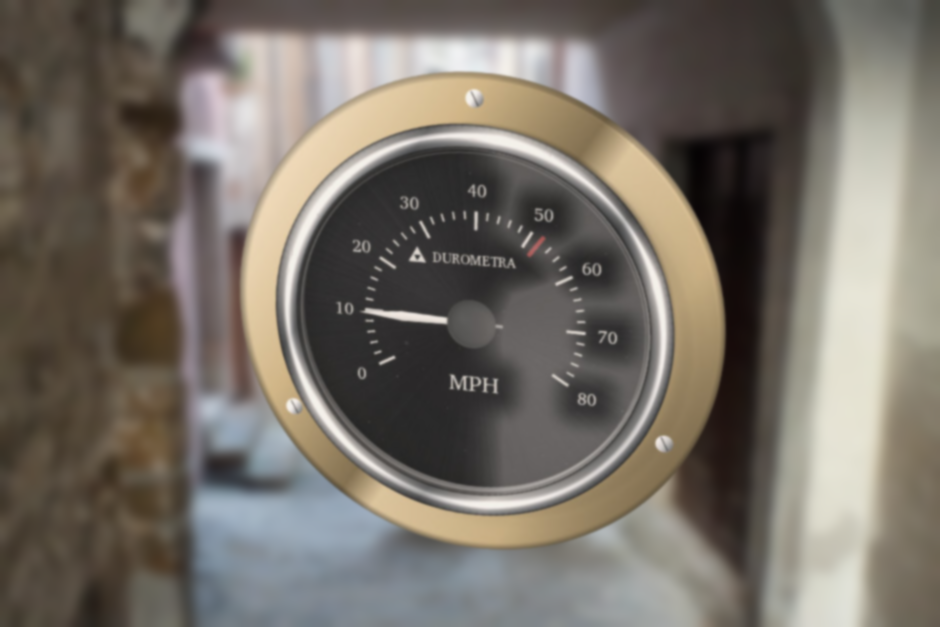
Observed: 10 mph
